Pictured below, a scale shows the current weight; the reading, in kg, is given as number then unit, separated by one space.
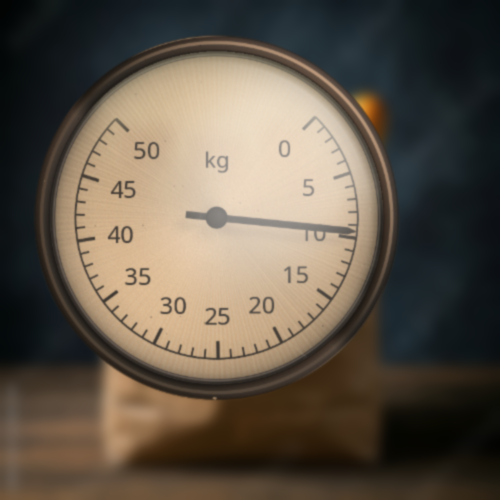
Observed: 9.5 kg
